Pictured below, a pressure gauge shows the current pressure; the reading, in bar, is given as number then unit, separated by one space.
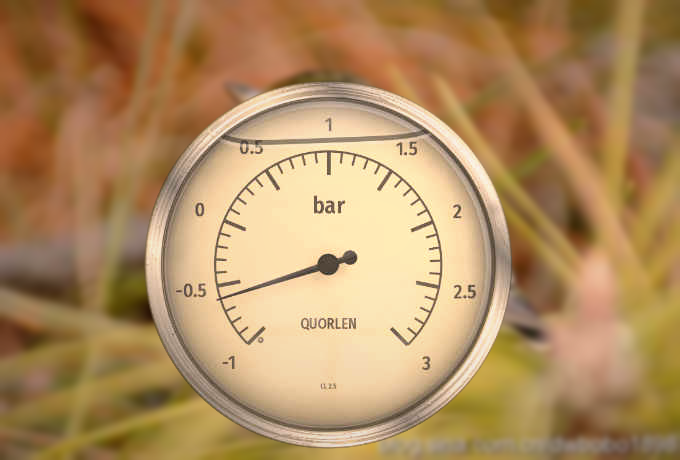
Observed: -0.6 bar
